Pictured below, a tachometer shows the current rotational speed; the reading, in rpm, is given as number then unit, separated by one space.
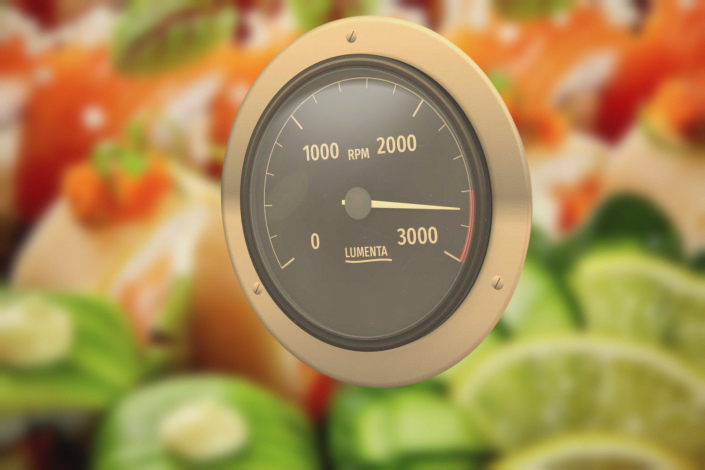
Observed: 2700 rpm
